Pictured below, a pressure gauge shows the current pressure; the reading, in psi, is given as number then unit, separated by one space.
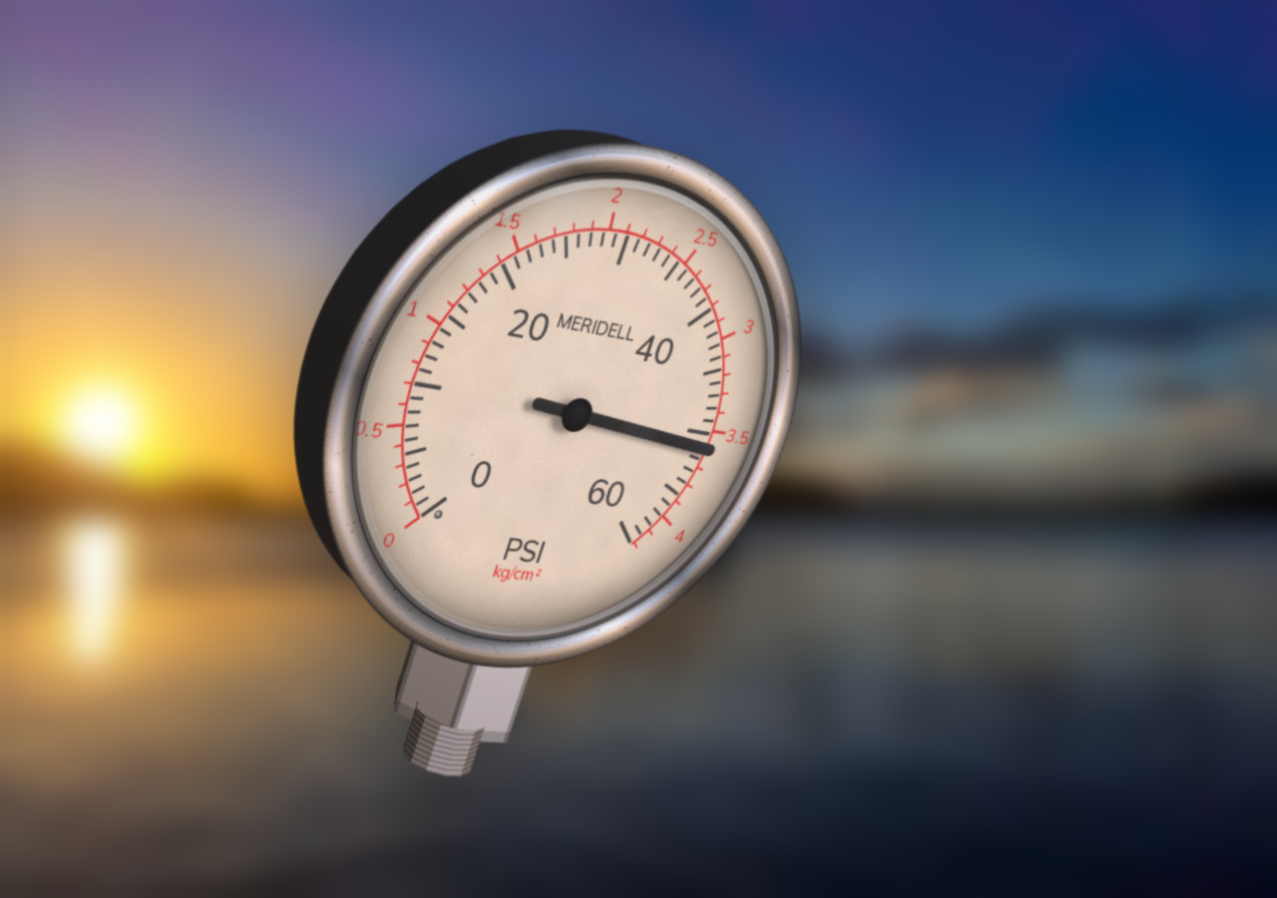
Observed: 51 psi
